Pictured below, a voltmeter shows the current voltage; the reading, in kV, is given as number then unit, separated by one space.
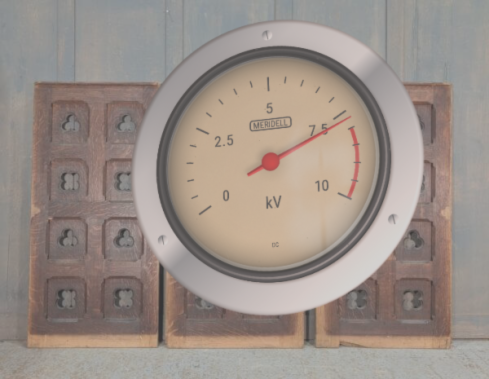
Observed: 7.75 kV
